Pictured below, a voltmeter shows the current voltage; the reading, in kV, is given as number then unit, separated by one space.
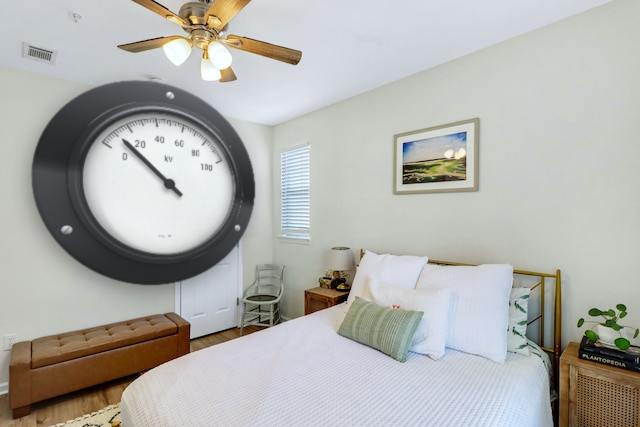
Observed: 10 kV
